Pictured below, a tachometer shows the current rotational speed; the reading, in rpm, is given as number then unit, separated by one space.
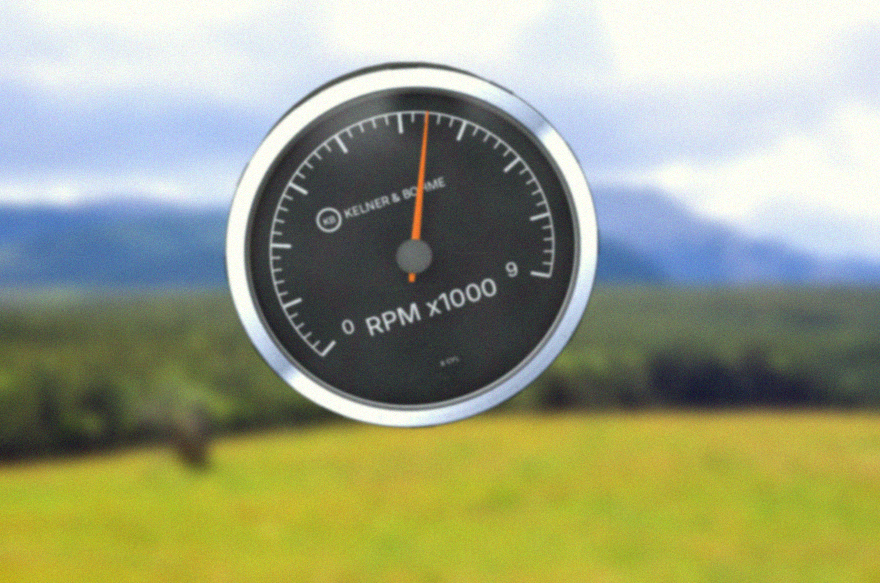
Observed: 5400 rpm
